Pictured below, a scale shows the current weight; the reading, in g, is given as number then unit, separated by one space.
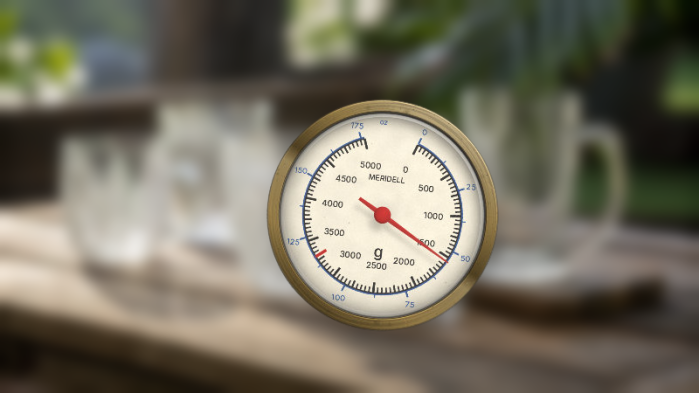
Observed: 1550 g
